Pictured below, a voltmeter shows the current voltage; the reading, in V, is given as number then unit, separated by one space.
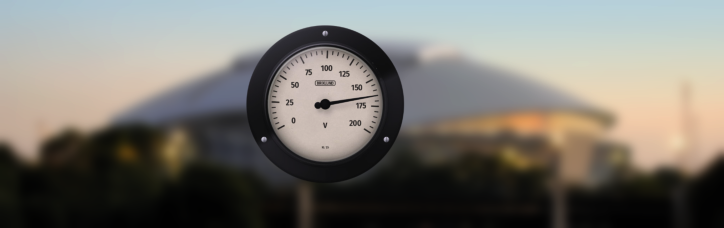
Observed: 165 V
